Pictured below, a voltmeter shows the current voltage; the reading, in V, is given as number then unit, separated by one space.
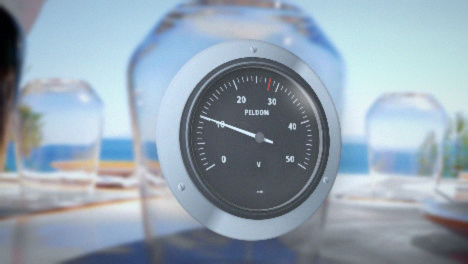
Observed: 10 V
